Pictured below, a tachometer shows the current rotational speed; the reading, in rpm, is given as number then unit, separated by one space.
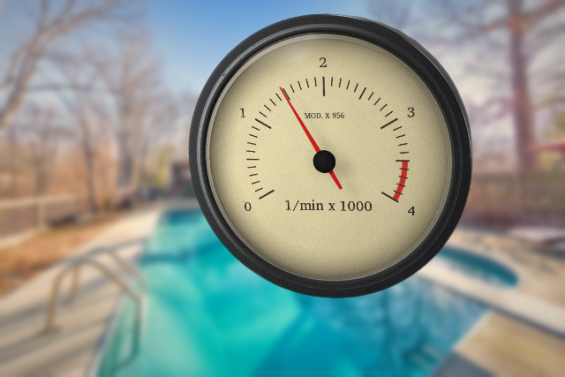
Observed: 1500 rpm
